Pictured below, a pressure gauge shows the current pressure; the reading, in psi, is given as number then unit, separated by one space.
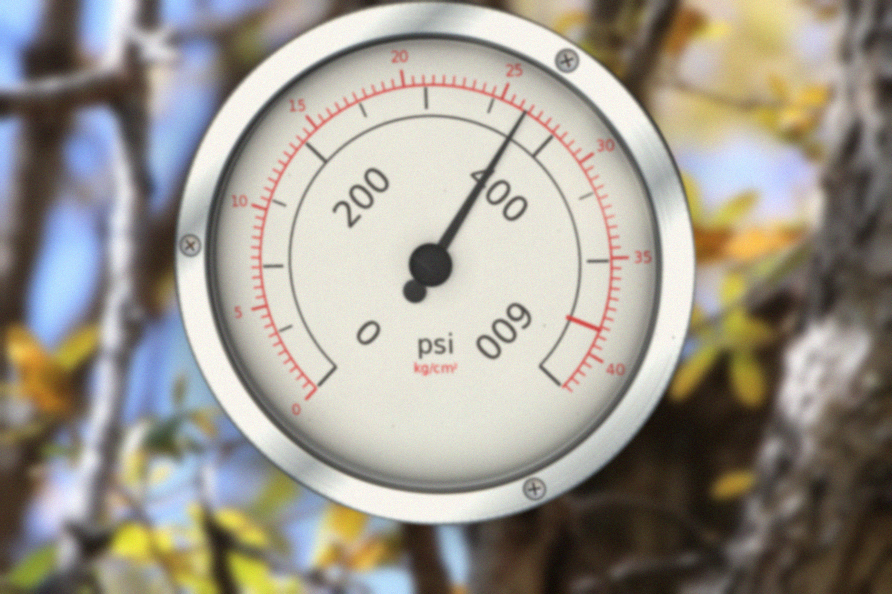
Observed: 375 psi
